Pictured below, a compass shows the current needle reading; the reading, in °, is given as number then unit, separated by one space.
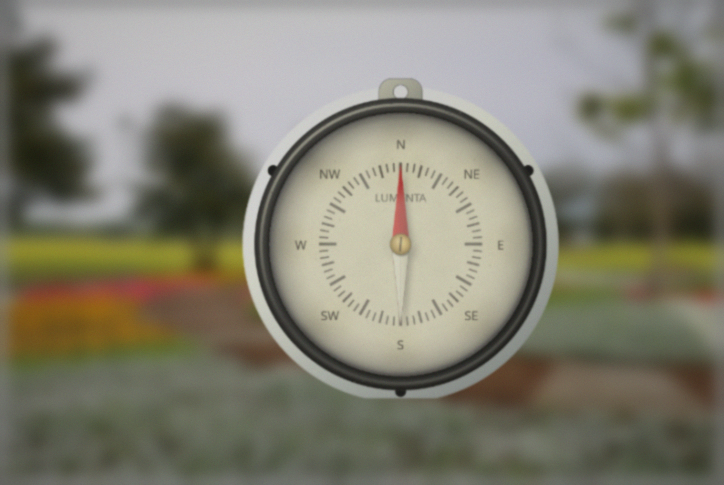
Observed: 0 °
